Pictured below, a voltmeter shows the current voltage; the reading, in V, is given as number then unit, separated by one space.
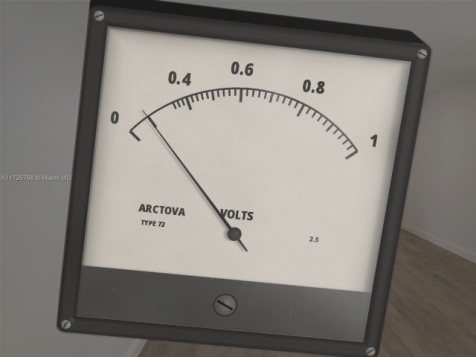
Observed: 0.2 V
